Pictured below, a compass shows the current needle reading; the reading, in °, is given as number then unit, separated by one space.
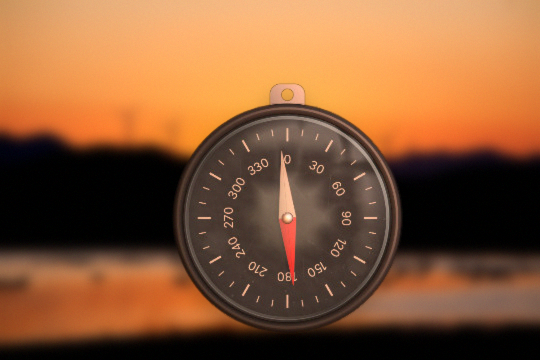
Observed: 175 °
